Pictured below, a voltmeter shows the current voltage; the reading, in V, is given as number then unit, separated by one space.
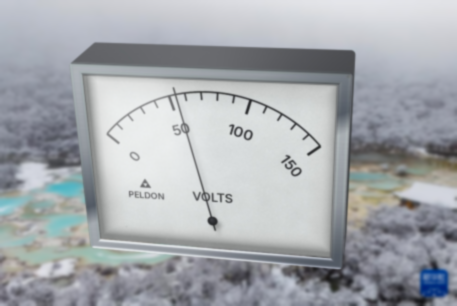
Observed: 55 V
